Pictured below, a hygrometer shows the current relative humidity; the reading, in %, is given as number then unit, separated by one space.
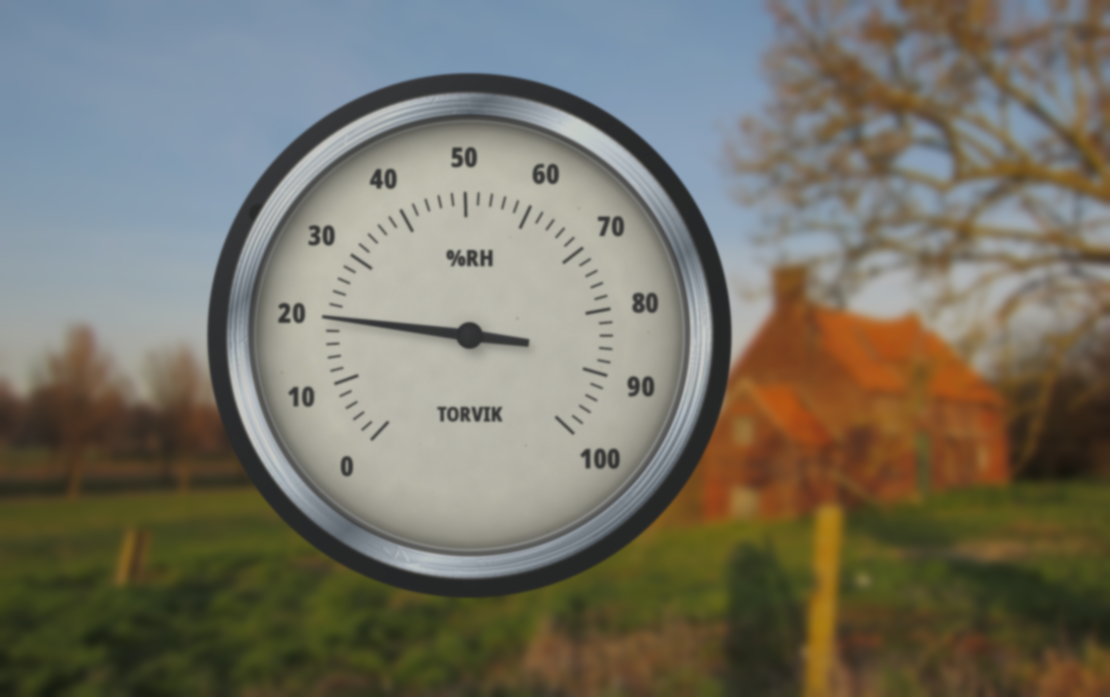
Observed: 20 %
